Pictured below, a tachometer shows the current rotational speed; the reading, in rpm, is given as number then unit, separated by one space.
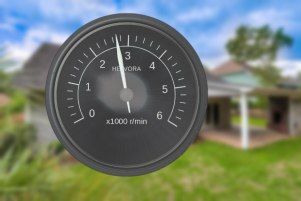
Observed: 2700 rpm
